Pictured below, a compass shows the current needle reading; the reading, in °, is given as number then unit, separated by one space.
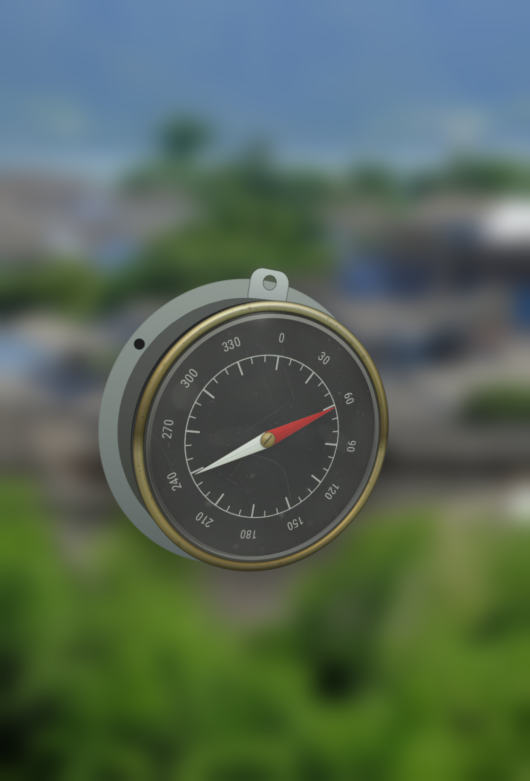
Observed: 60 °
